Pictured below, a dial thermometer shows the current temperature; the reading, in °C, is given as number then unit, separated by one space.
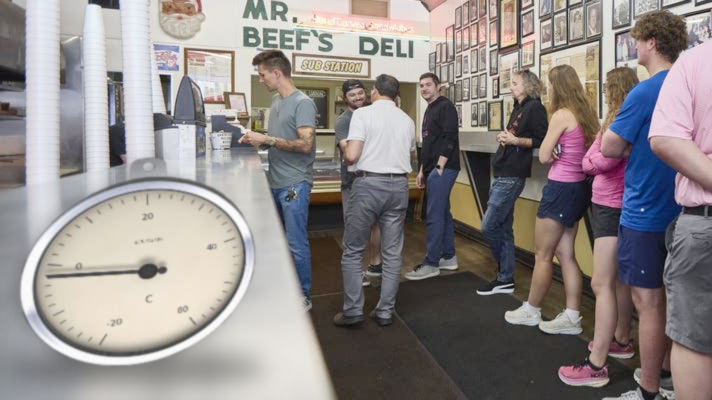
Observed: -2 °C
